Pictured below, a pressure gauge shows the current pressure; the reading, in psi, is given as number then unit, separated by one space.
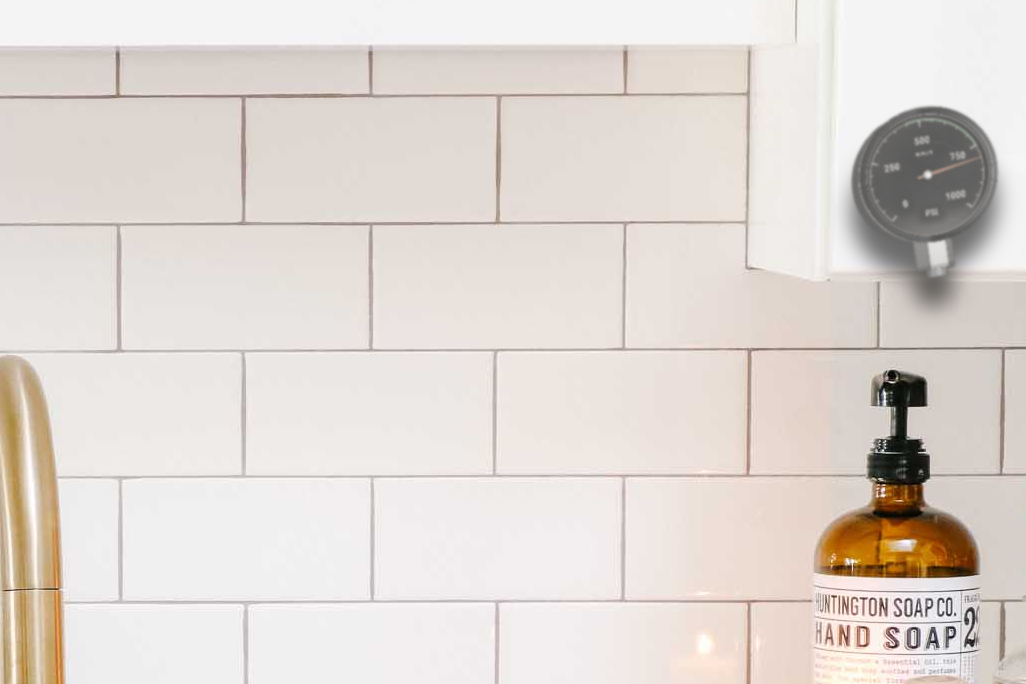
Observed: 800 psi
